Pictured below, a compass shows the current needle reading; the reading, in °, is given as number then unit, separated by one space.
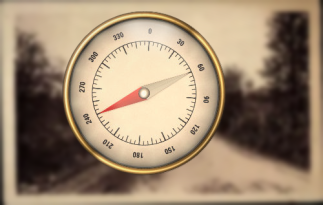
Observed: 240 °
